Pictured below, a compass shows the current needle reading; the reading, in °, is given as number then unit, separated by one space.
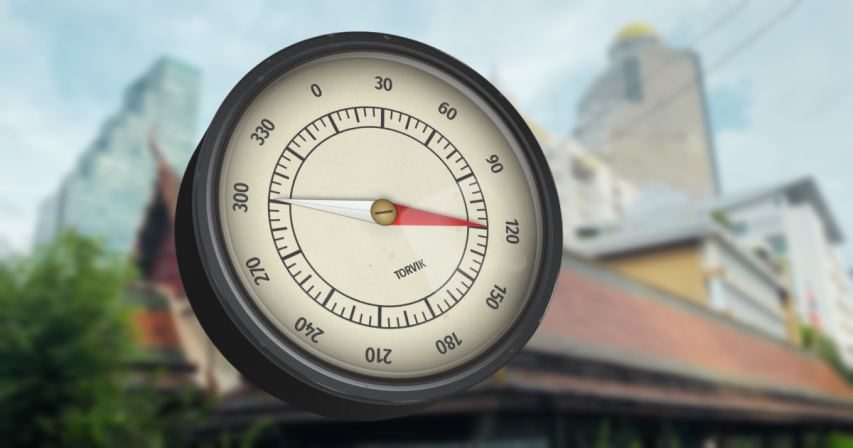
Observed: 120 °
